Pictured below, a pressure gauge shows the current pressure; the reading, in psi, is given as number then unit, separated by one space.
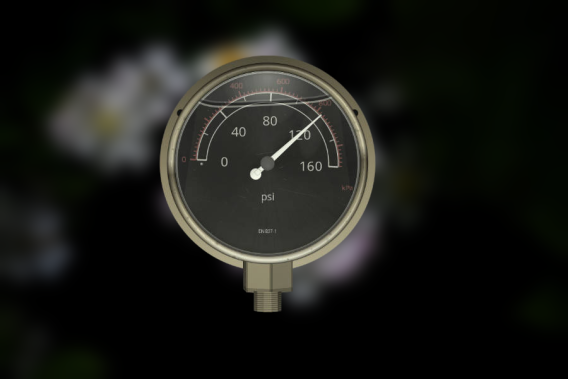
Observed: 120 psi
